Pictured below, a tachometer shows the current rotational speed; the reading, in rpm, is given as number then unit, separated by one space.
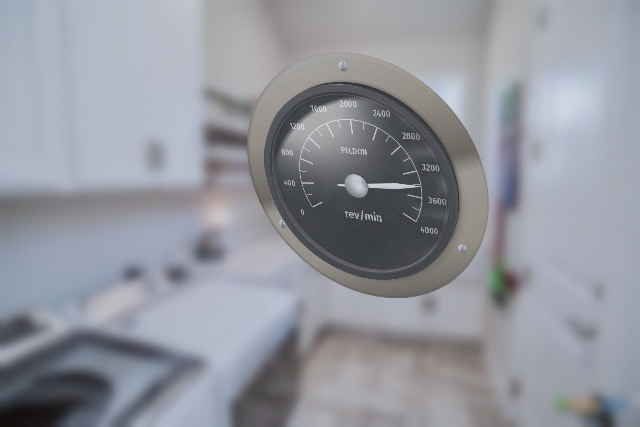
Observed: 3400 rpm
